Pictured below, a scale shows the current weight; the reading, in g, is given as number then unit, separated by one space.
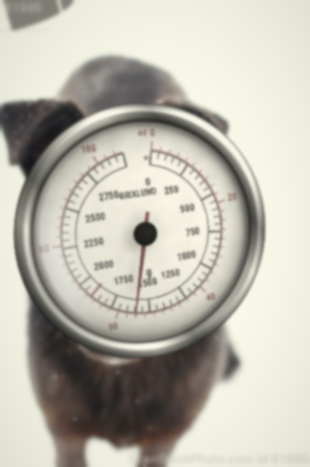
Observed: 1600 g
